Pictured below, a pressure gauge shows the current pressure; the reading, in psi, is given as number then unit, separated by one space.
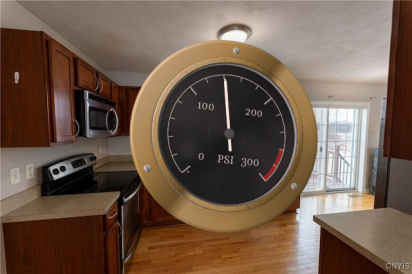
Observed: 140 psi
